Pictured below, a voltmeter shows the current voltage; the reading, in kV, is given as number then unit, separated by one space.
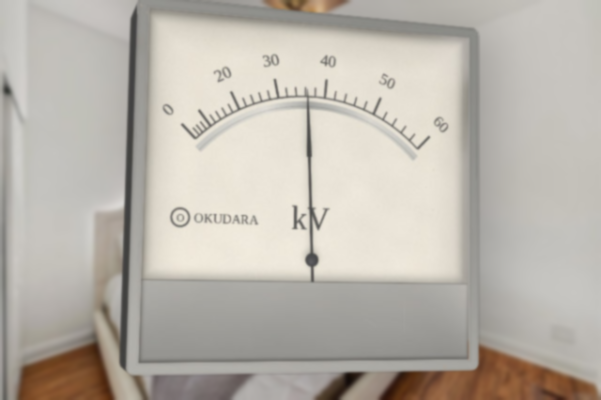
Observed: 36 kV
